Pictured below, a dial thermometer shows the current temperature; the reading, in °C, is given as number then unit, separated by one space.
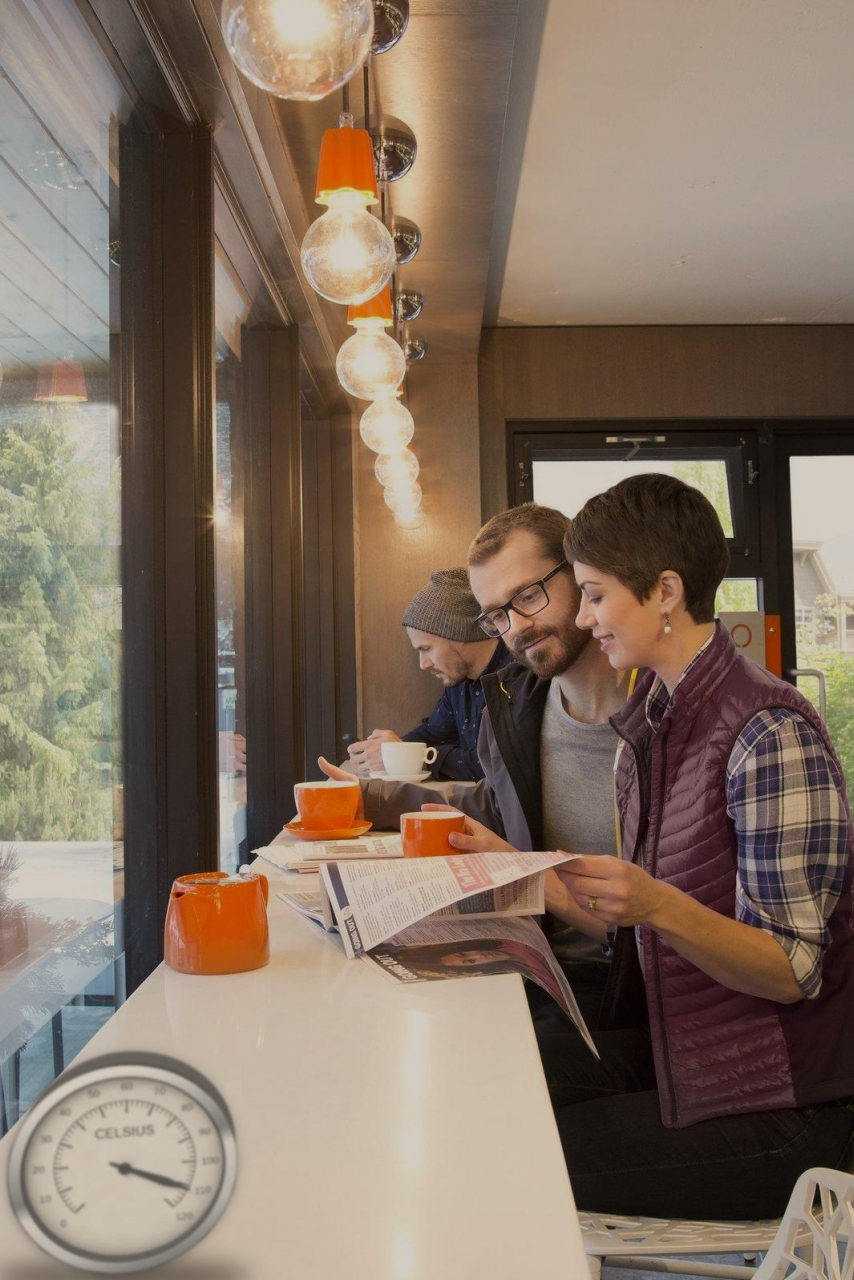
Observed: 110 °C
